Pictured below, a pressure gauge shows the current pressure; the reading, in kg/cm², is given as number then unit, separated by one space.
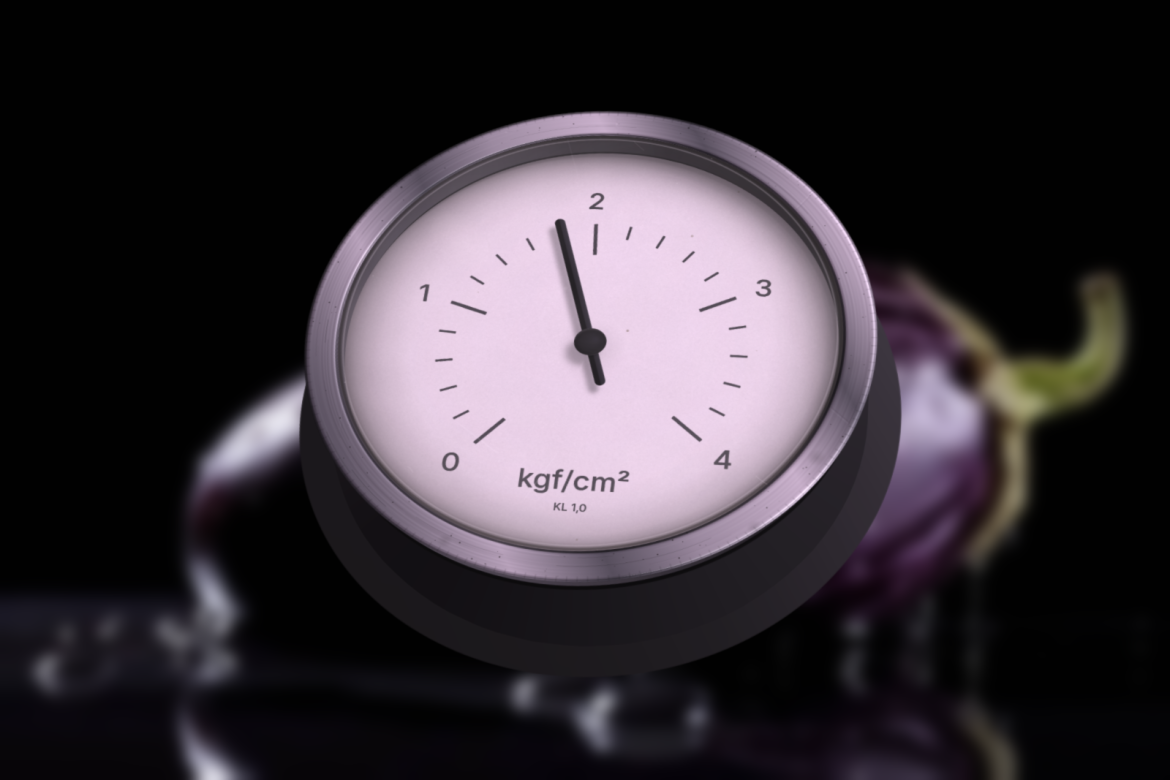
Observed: 1.8 kg/cm²
